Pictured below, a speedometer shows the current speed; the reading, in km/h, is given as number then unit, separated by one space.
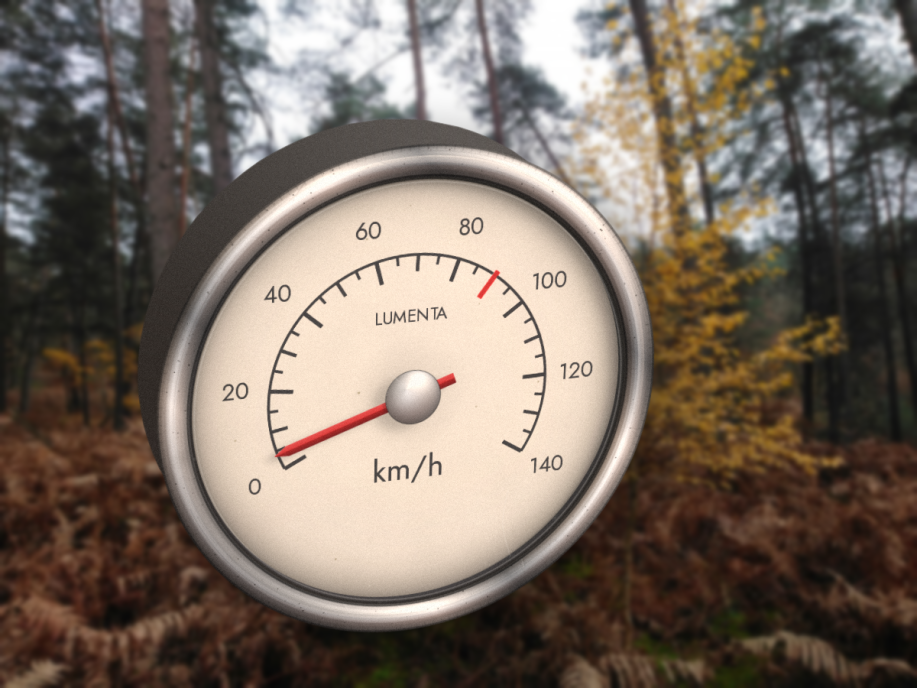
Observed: 5 km/h
